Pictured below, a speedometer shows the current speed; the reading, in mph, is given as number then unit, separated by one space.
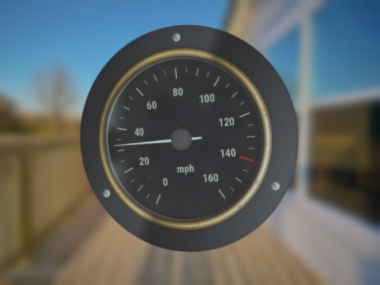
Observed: 32.5 mph
